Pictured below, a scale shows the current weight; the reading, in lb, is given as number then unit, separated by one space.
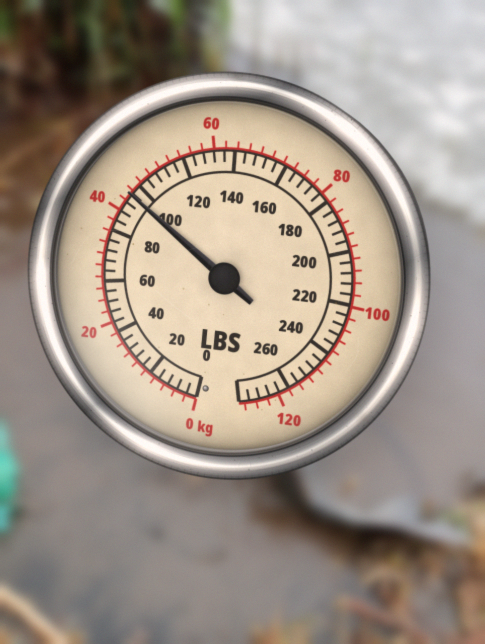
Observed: 96 lb
